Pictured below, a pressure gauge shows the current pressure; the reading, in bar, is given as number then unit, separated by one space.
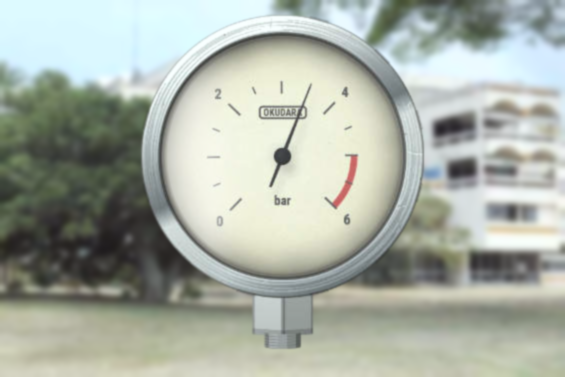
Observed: 3.5 bar
